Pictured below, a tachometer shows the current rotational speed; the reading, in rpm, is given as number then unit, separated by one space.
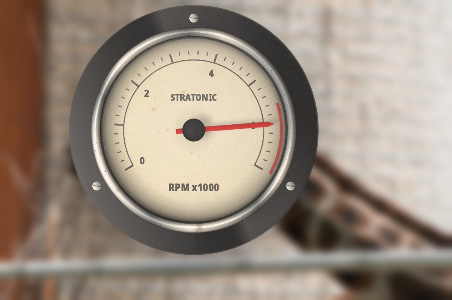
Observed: 6000 rpm
